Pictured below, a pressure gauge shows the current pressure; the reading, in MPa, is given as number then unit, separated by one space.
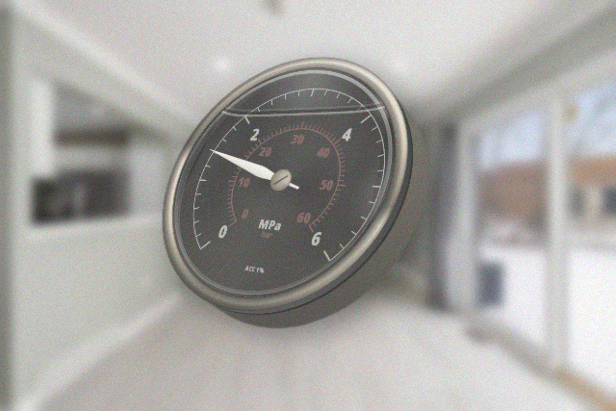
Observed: 1.4 MPa
